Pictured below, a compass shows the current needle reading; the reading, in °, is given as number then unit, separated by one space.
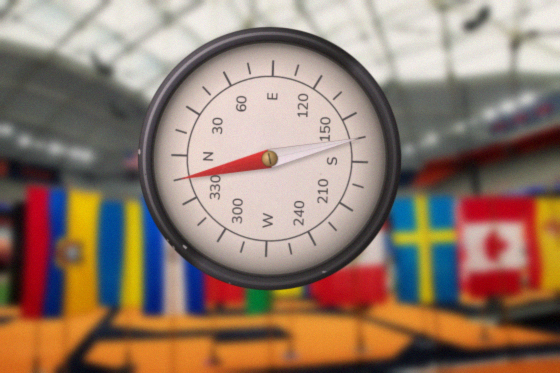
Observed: 345 °
